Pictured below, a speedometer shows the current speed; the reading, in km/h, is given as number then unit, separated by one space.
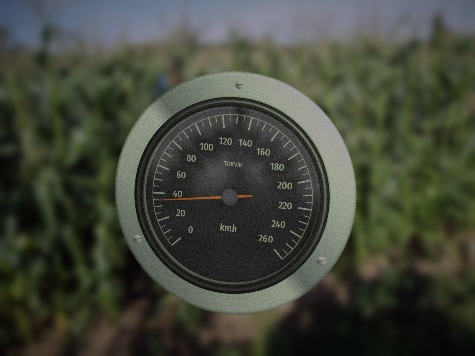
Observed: 35 km/h
